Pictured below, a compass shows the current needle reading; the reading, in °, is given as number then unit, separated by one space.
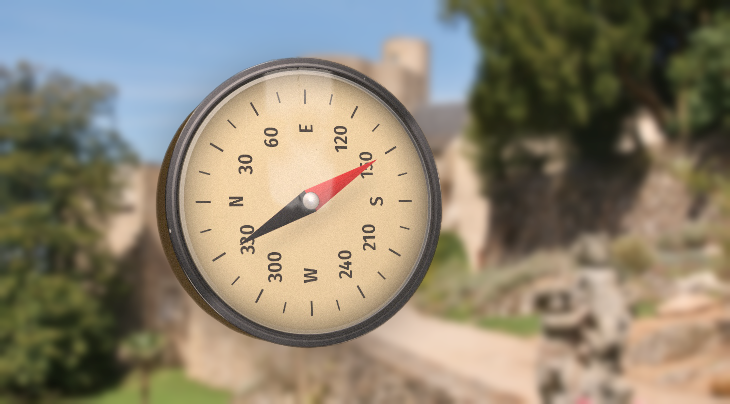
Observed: 150 °
